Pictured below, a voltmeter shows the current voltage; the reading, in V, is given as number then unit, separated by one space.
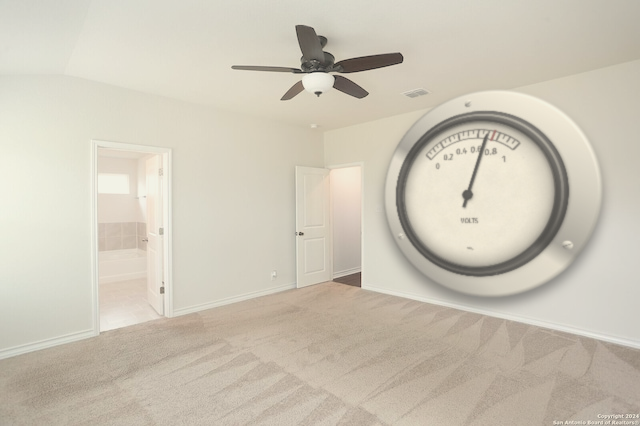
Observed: 0.7 V
